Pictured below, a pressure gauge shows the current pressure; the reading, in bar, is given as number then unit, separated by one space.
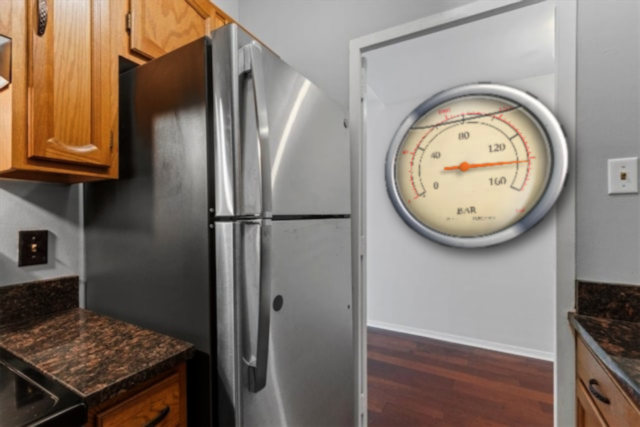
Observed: 140 bar
